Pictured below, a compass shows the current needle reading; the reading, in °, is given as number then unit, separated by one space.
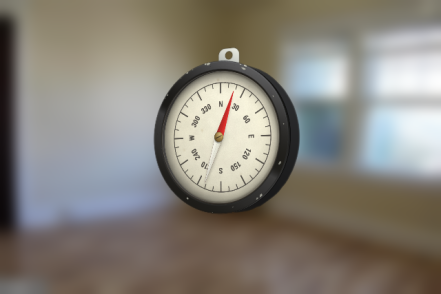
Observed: 20 °
